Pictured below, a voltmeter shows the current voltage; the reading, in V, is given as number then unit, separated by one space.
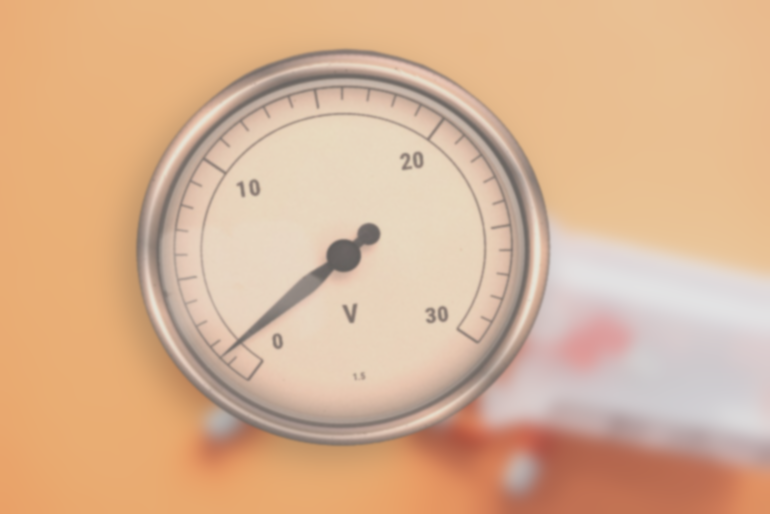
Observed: 1.5 V
